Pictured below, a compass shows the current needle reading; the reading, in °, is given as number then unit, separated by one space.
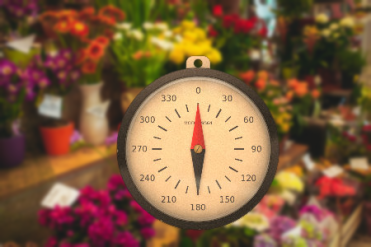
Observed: 0 °
